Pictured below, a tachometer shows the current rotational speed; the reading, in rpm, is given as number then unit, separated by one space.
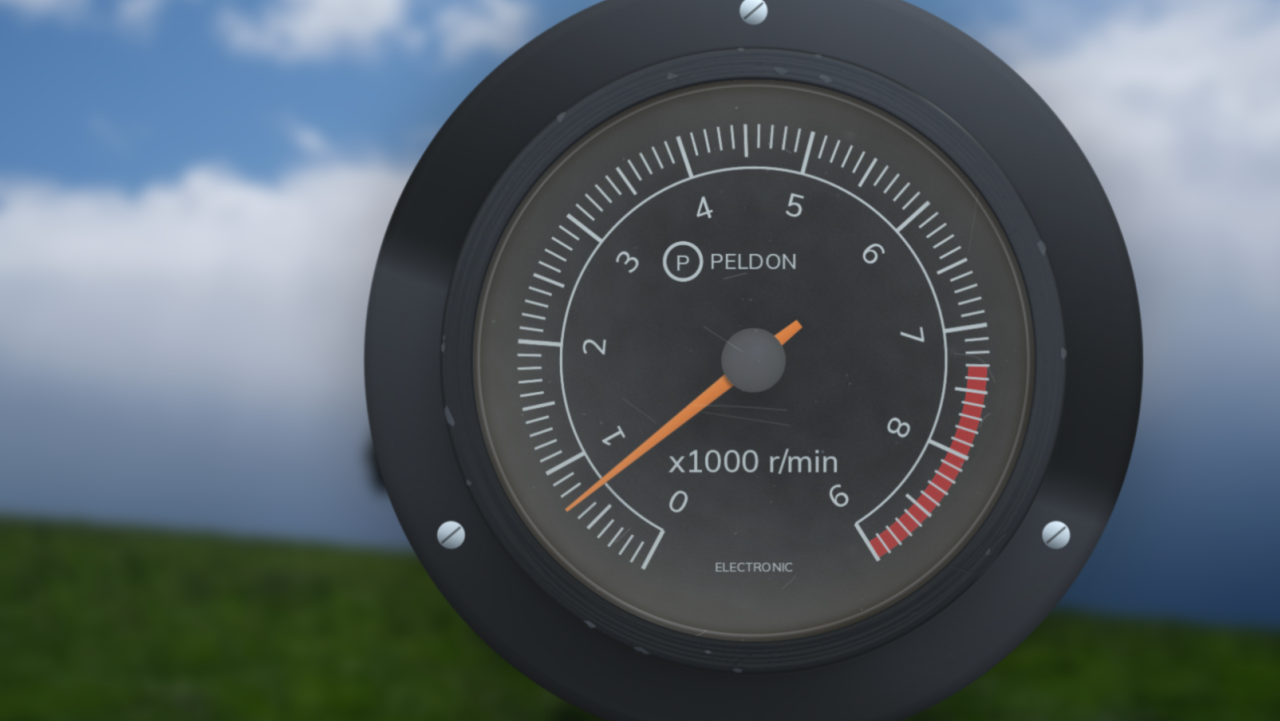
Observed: 700 rpm
